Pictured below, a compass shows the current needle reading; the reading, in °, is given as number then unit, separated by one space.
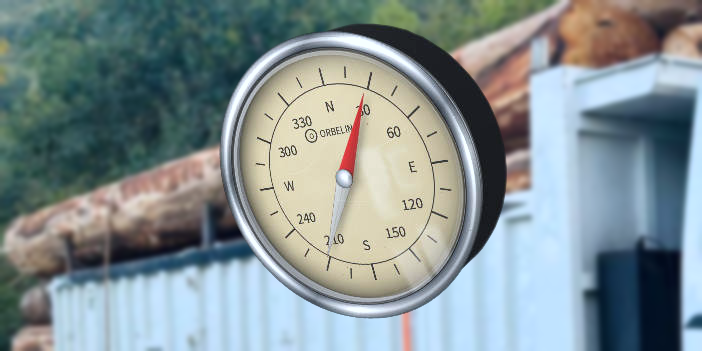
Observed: 30 °
